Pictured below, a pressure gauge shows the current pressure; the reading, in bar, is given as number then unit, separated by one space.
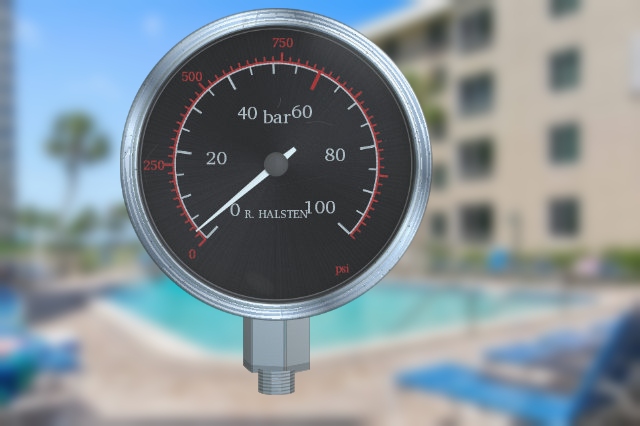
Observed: 2.5 bar
